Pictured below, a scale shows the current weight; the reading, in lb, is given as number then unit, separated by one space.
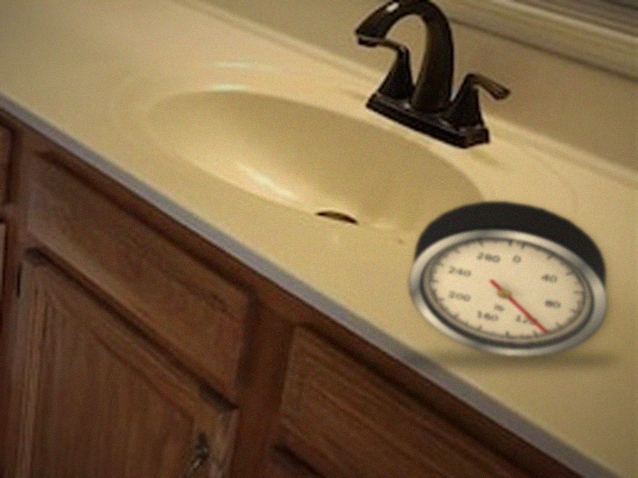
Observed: 110 lb
